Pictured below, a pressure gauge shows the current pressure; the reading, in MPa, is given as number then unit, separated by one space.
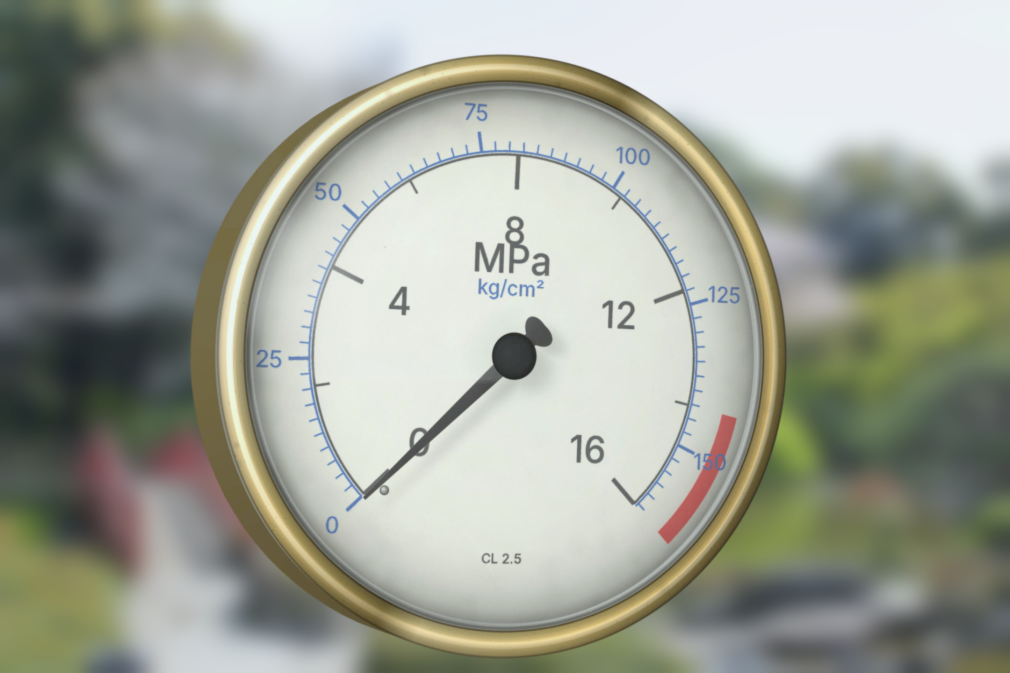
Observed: 0 MPa
